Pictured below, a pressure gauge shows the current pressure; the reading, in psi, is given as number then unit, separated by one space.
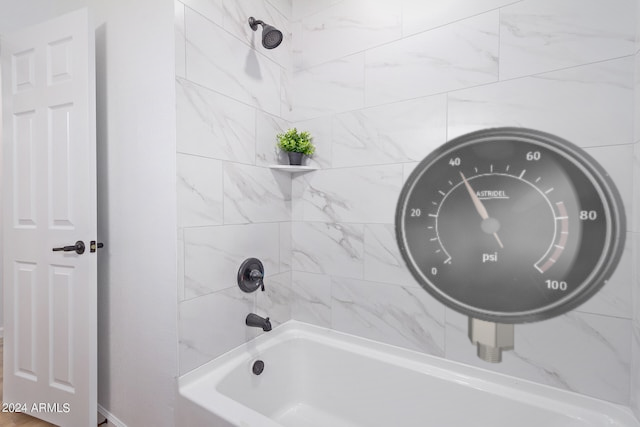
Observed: 40 psi
